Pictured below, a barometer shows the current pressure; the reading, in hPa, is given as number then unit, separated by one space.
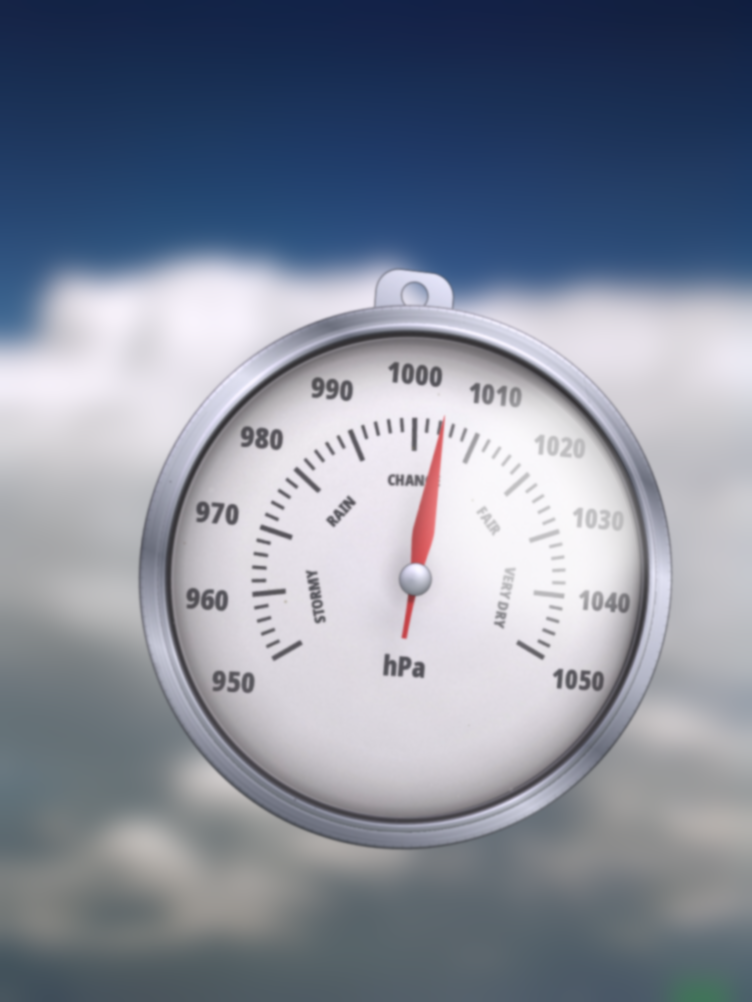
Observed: 1004 hPa
